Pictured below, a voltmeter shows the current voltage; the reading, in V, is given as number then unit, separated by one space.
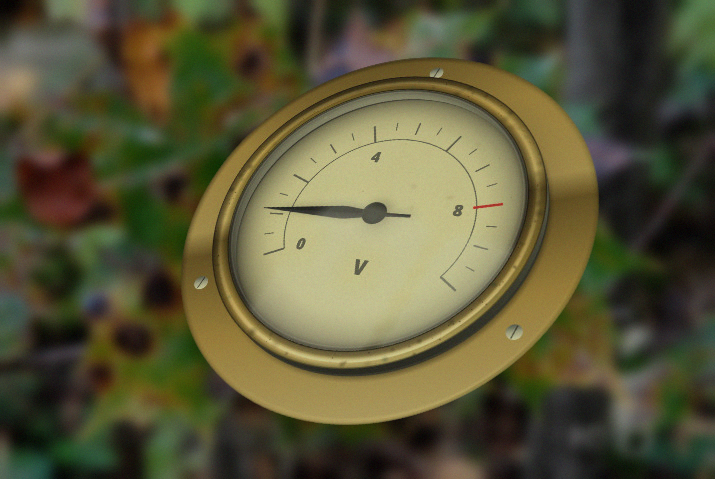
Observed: 1 V
